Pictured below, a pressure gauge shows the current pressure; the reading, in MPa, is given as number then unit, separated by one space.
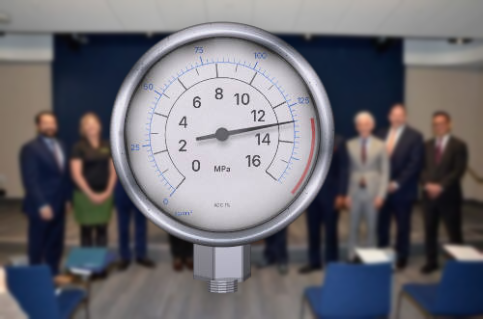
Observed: 13 MPa
